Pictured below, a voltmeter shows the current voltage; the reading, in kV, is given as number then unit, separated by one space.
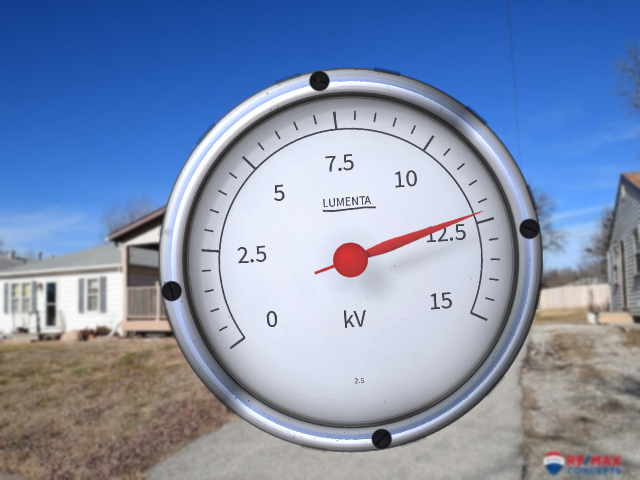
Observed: 12.25 kV
